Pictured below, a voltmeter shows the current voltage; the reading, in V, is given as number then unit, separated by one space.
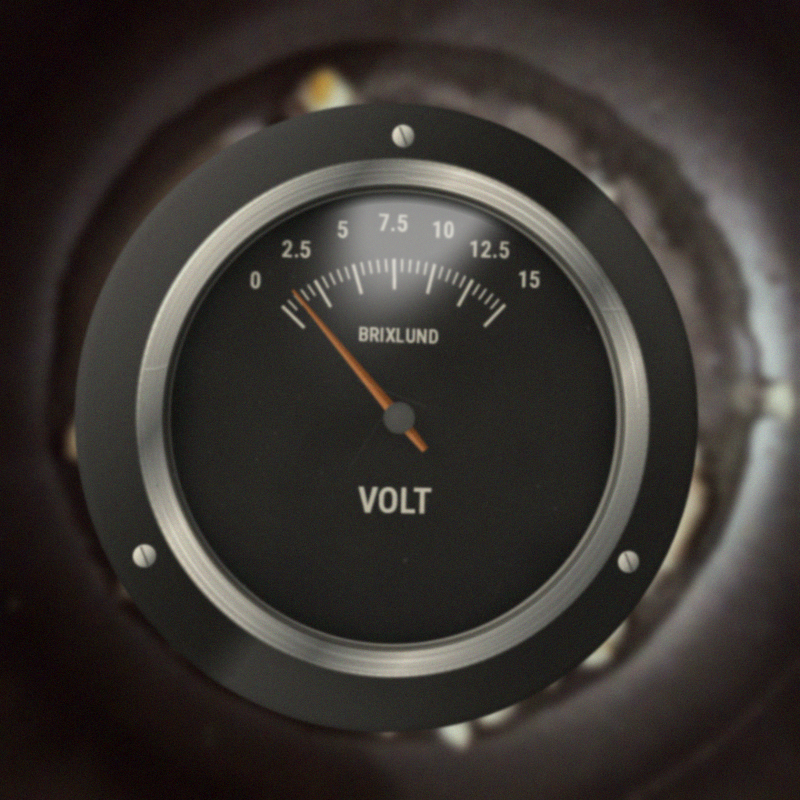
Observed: 1 V
